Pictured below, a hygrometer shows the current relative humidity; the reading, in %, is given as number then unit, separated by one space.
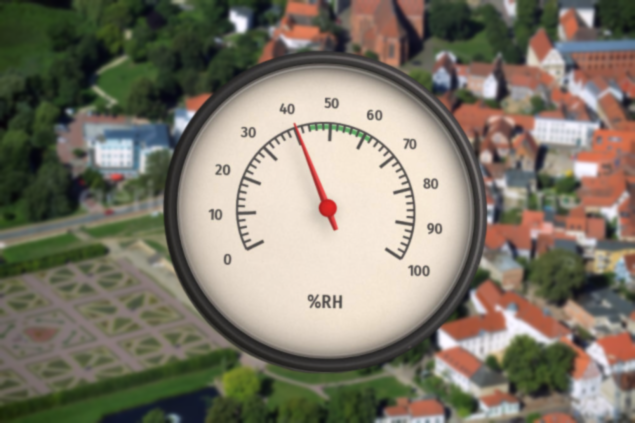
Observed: 40 %
